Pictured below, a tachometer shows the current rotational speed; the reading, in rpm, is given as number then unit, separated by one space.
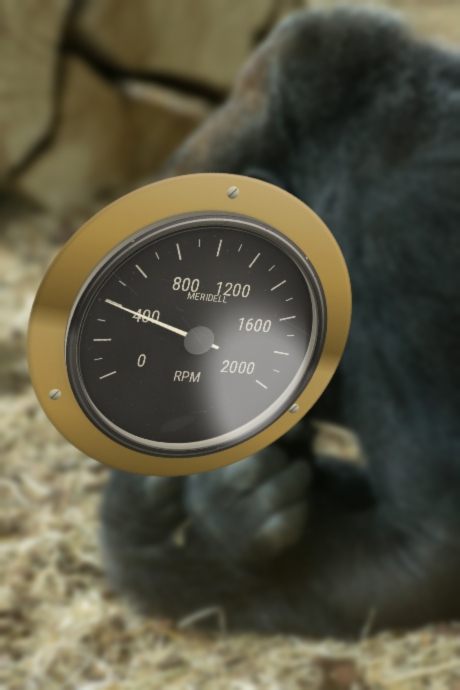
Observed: 400 rpm
